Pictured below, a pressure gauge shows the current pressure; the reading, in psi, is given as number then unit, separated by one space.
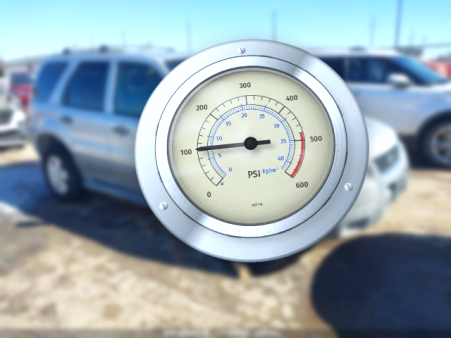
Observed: 100 psi
